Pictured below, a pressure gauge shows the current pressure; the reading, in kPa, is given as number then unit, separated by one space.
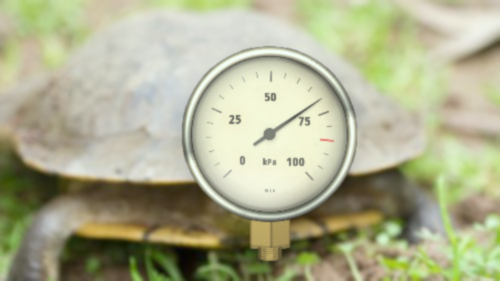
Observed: 70 kPa
